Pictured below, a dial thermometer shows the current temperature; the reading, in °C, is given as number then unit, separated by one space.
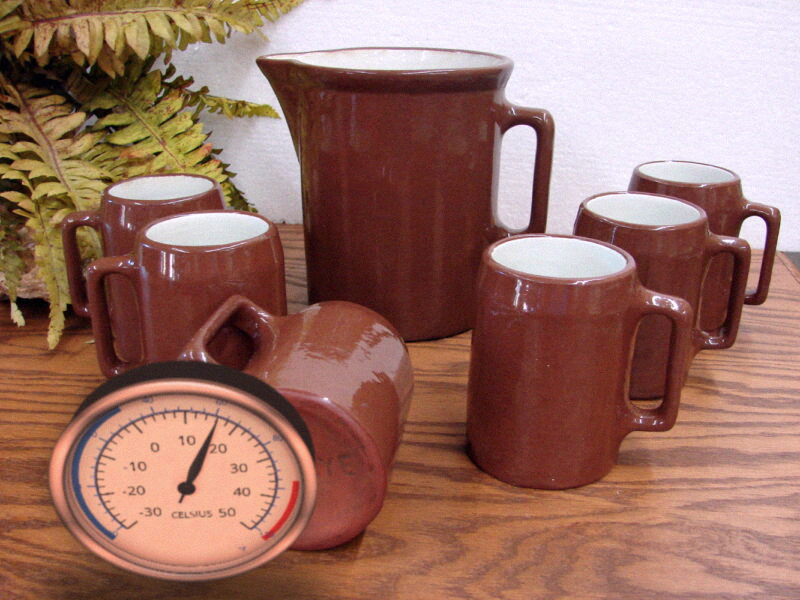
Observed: 16 °C
